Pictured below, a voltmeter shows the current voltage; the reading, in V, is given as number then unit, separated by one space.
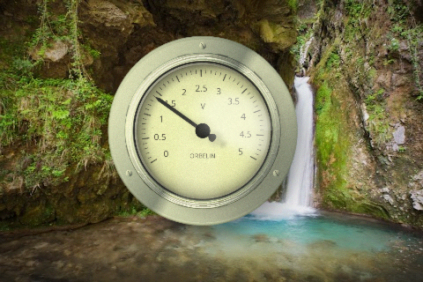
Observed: 1.4 V
